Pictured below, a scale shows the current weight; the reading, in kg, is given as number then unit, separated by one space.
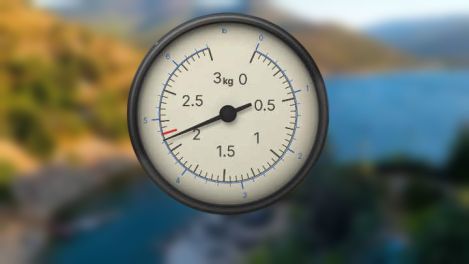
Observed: 2.1 kg
